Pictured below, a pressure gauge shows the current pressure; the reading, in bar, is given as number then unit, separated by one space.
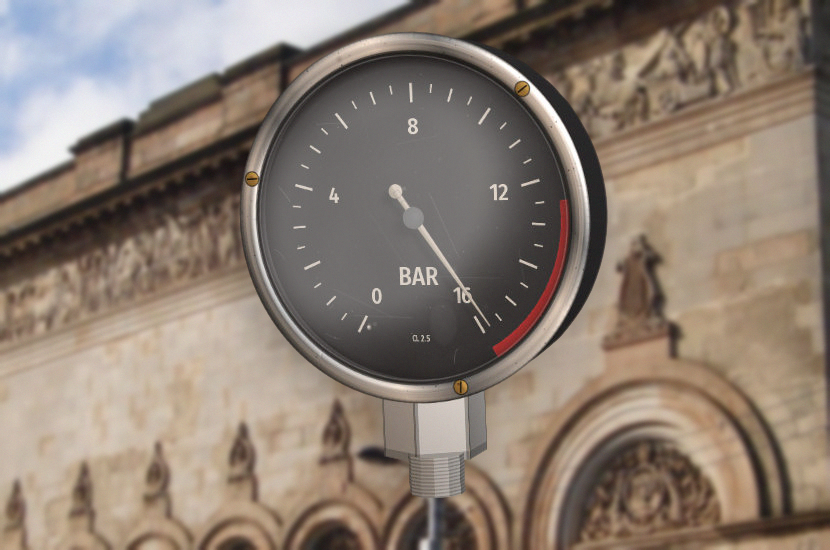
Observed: 15.75 bar
